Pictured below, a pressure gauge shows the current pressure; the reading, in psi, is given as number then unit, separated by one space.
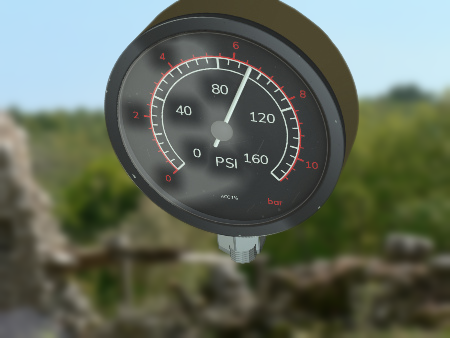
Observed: 95 psi
